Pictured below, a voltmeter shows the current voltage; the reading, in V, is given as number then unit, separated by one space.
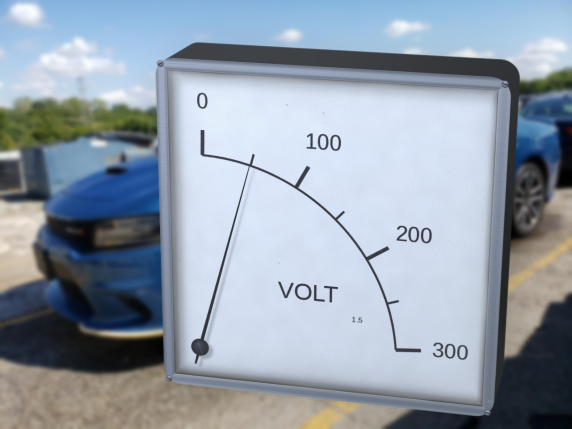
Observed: 50 V
